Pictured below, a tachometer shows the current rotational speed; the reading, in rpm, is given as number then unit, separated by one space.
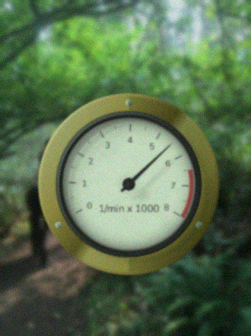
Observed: 5500 rpm
